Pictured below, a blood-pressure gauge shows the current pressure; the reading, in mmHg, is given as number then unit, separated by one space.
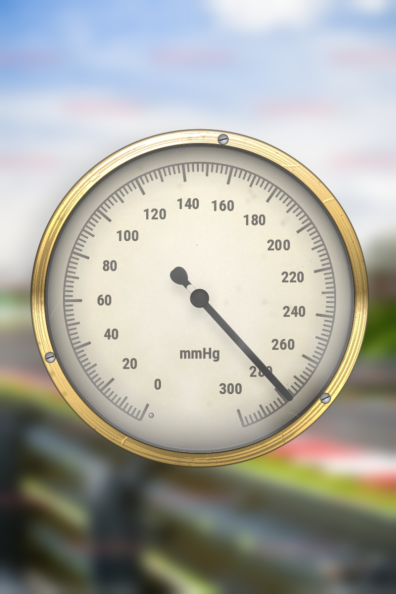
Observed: 278 mmHg
